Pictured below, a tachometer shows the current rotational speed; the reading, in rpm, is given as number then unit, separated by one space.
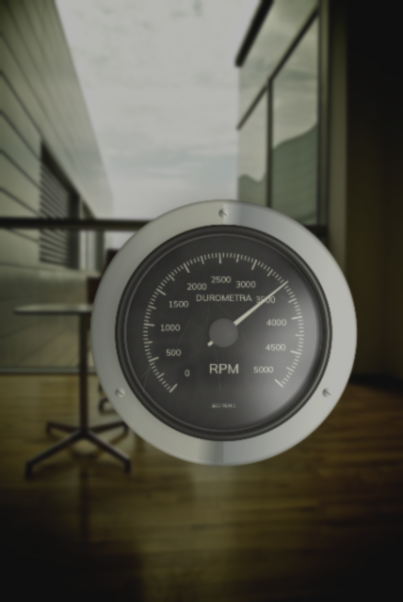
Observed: 3500 rpm
